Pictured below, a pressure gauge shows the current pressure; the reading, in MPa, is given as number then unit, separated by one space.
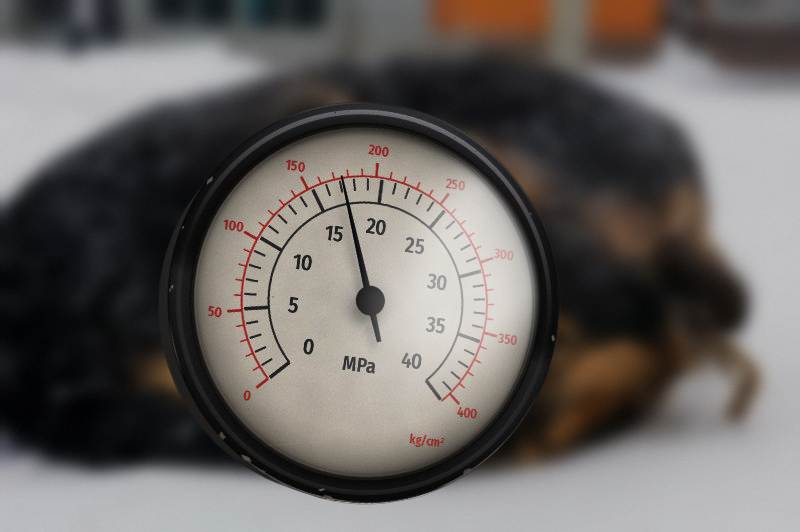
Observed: 17 MPa
